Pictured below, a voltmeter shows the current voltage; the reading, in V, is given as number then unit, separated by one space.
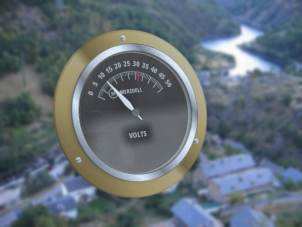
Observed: 10 V
